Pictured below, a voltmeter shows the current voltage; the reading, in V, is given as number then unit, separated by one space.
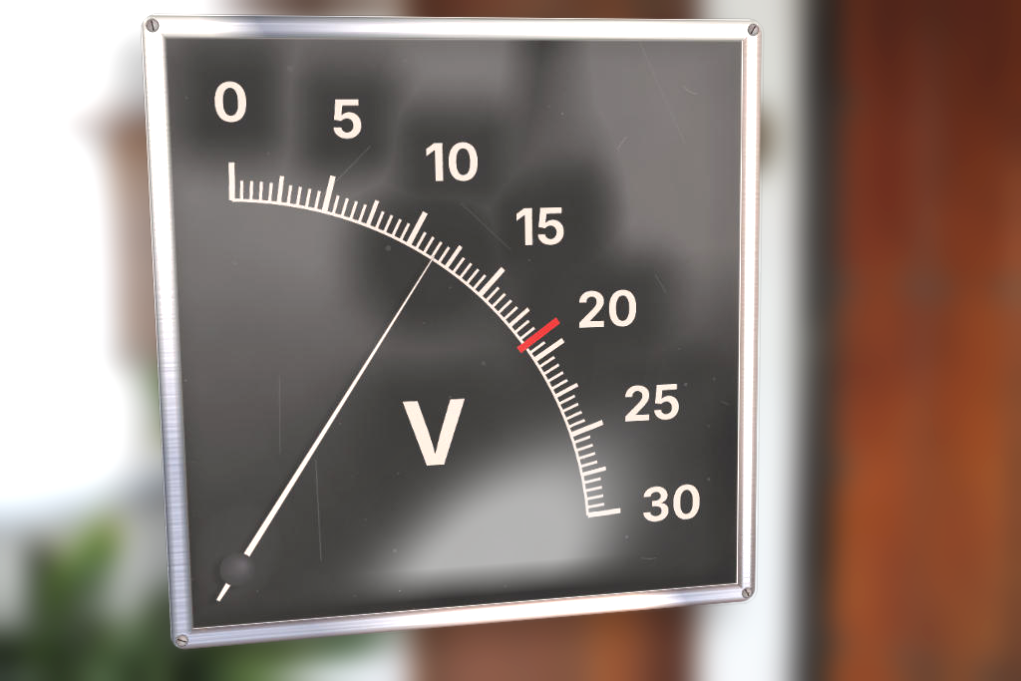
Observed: 11.5 V
